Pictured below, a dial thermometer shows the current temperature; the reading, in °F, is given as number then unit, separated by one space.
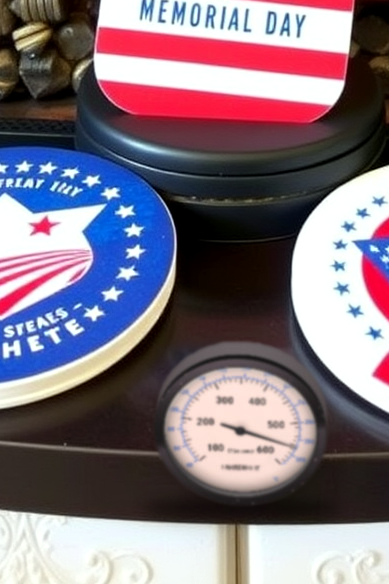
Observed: 550 °F
